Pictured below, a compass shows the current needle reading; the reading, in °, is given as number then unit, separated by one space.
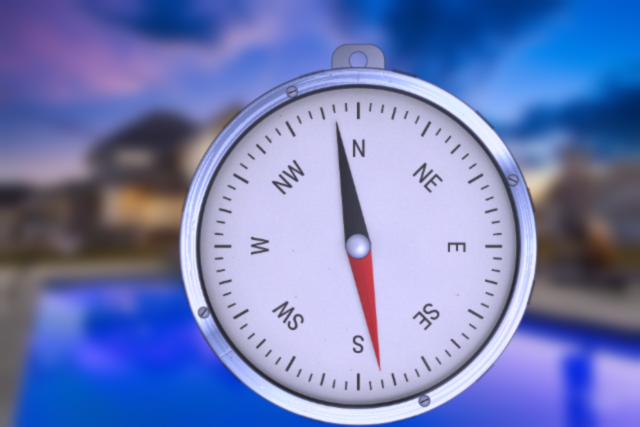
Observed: 170 °
